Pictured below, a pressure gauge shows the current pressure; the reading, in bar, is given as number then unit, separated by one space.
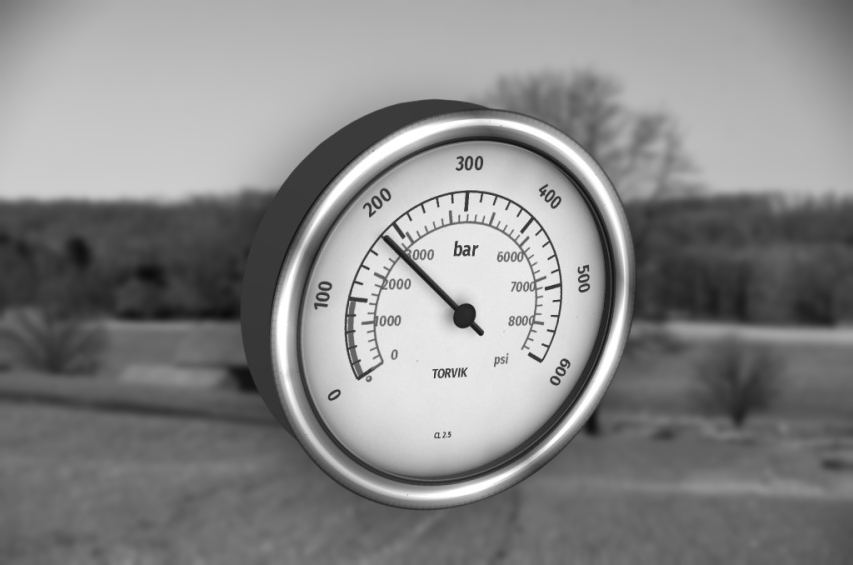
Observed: 180 bar
